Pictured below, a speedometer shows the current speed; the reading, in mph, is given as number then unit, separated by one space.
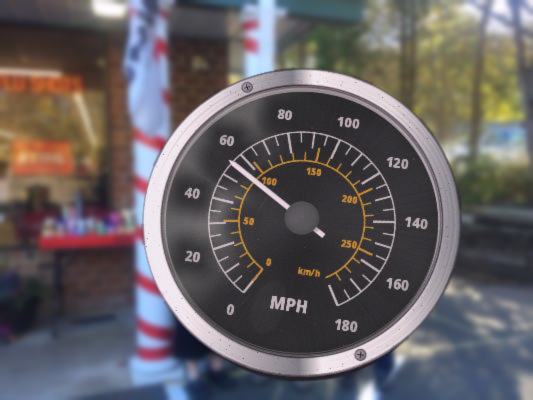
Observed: 55 mph
